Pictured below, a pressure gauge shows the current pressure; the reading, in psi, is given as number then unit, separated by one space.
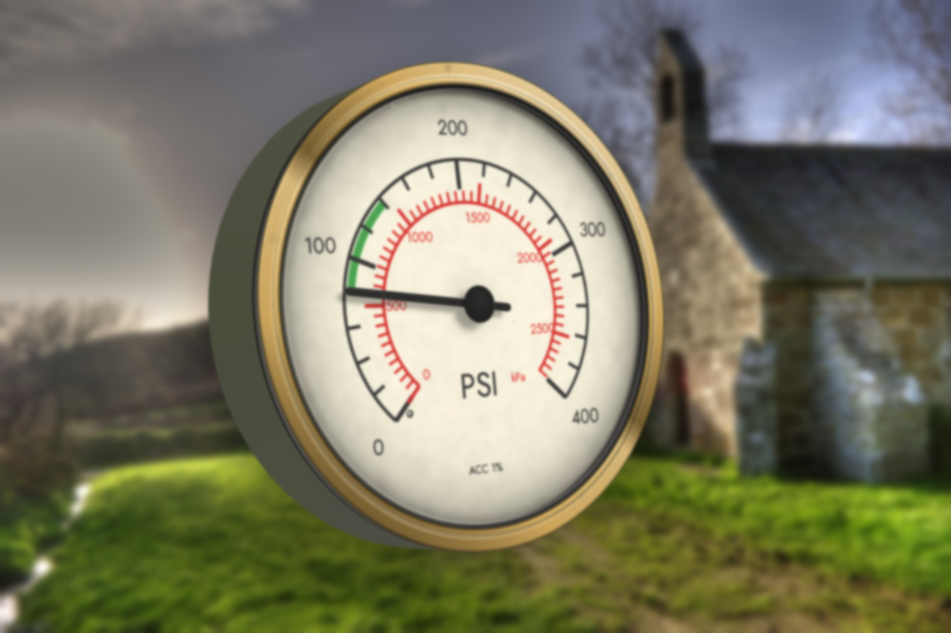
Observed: 80 psi
